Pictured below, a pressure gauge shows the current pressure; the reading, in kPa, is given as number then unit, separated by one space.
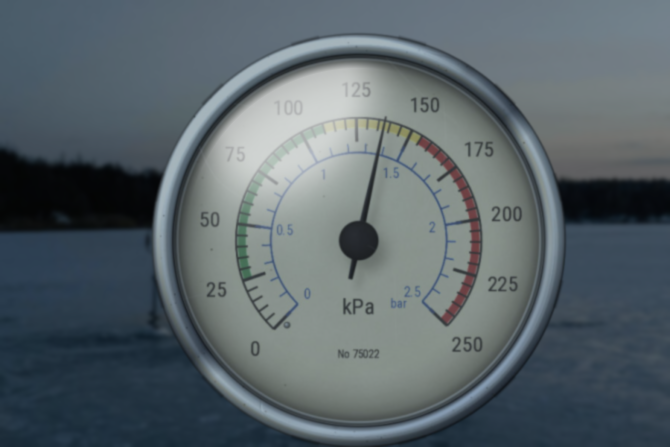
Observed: 137.5 kPa
